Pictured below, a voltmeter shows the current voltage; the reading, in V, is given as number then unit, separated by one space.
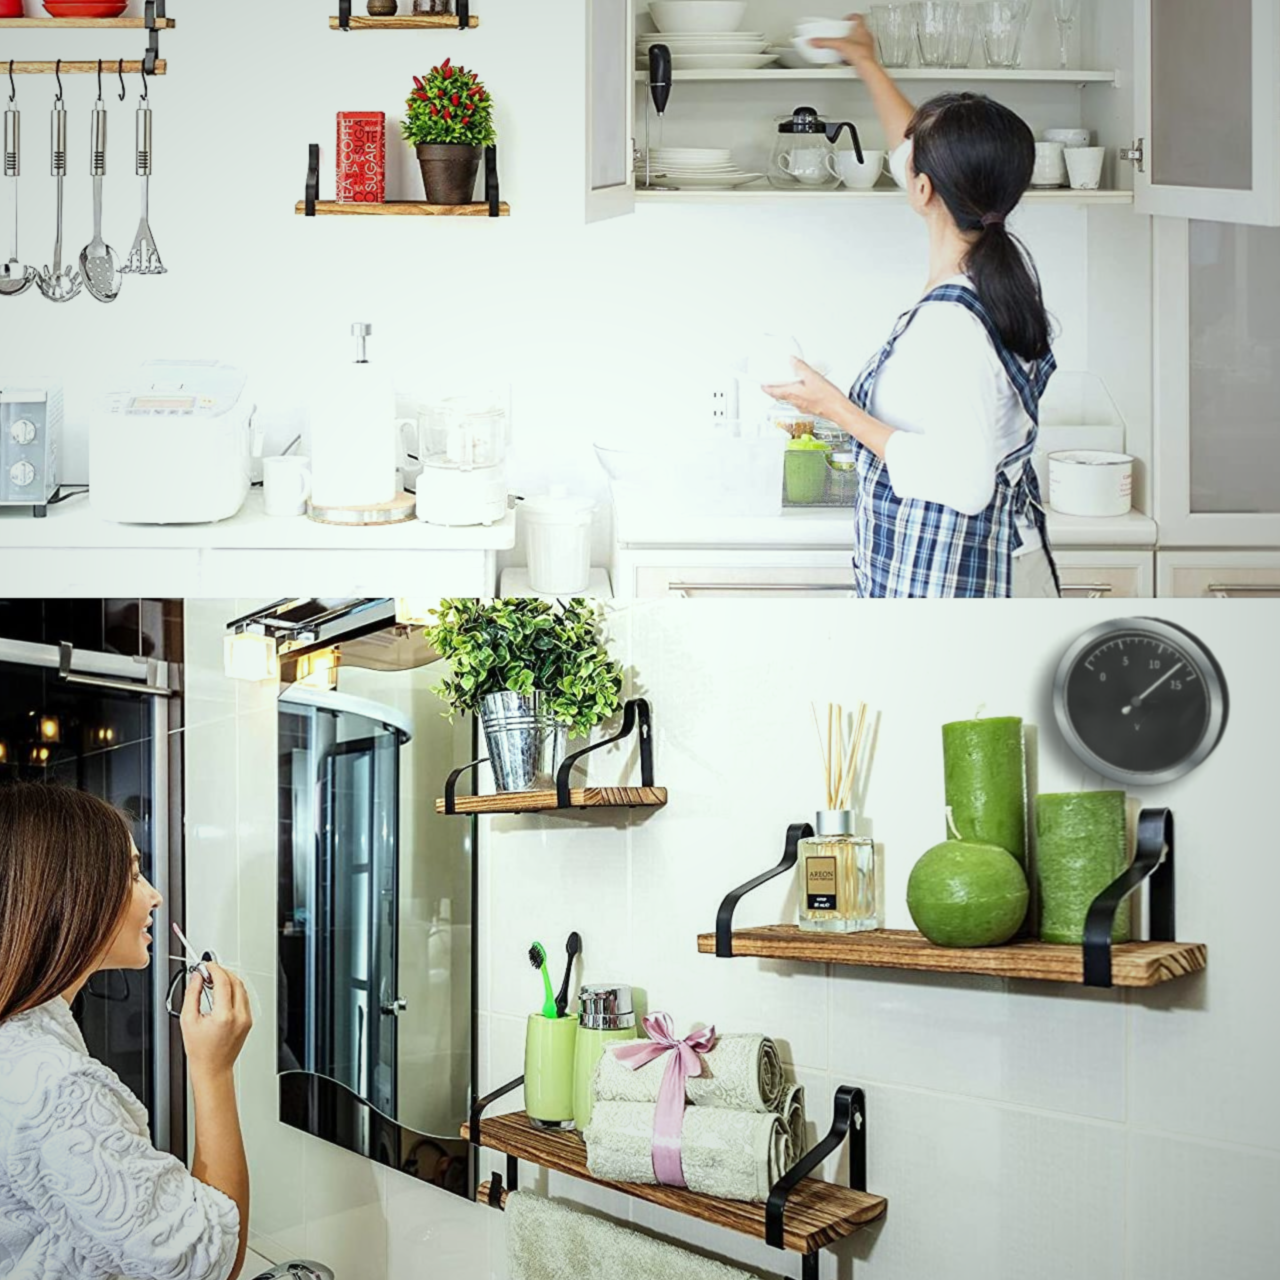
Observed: 13 V
